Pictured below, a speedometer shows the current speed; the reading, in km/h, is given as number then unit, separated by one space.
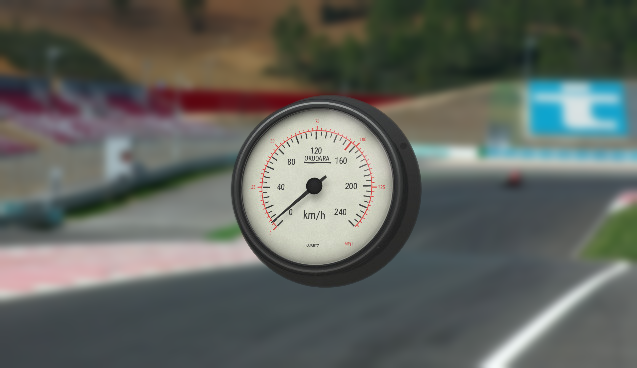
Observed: 5 km/h
